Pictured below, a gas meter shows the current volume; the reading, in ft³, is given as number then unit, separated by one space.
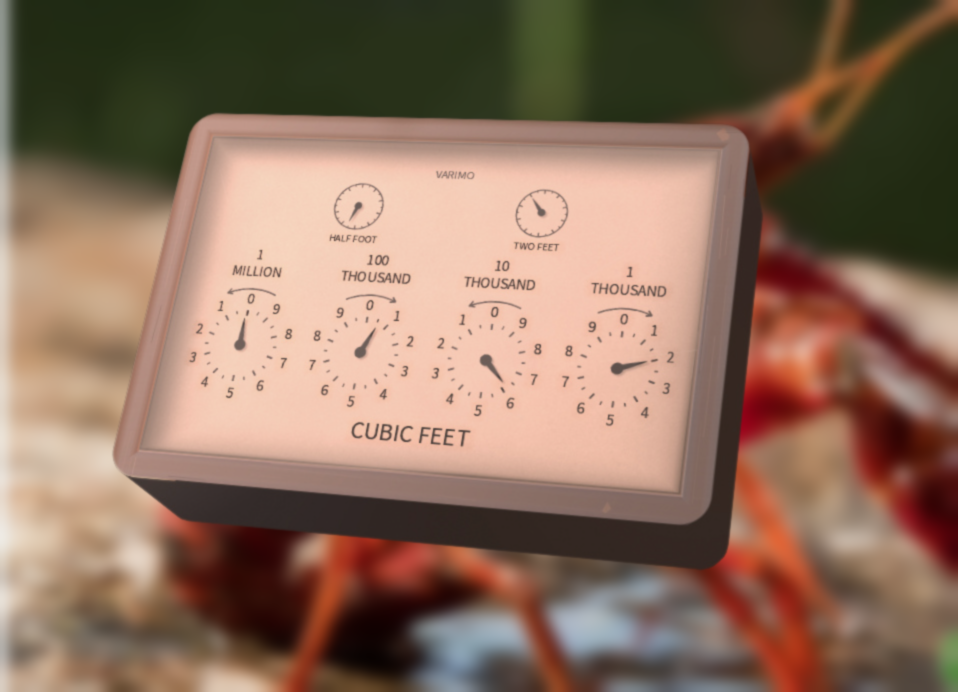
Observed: 6200 ft³
